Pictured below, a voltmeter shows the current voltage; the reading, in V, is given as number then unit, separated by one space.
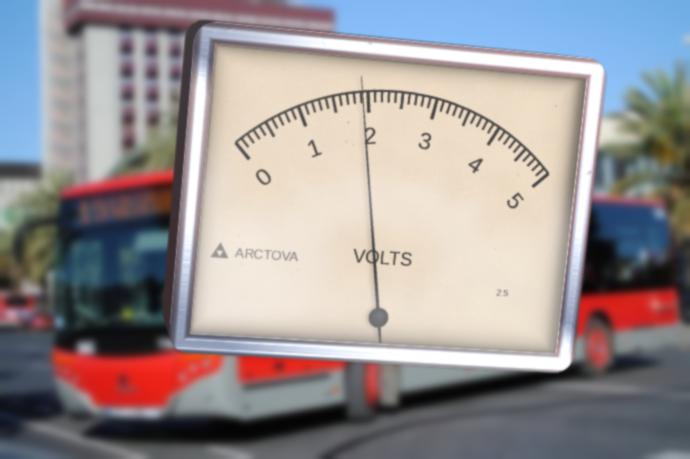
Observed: 1.9 V
